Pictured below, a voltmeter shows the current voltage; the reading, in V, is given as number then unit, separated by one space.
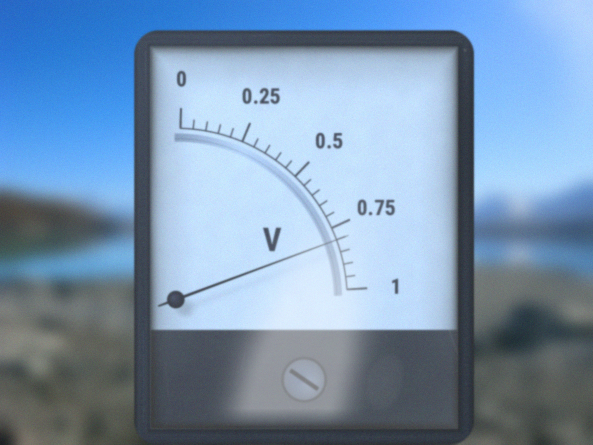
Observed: 0.8 V
